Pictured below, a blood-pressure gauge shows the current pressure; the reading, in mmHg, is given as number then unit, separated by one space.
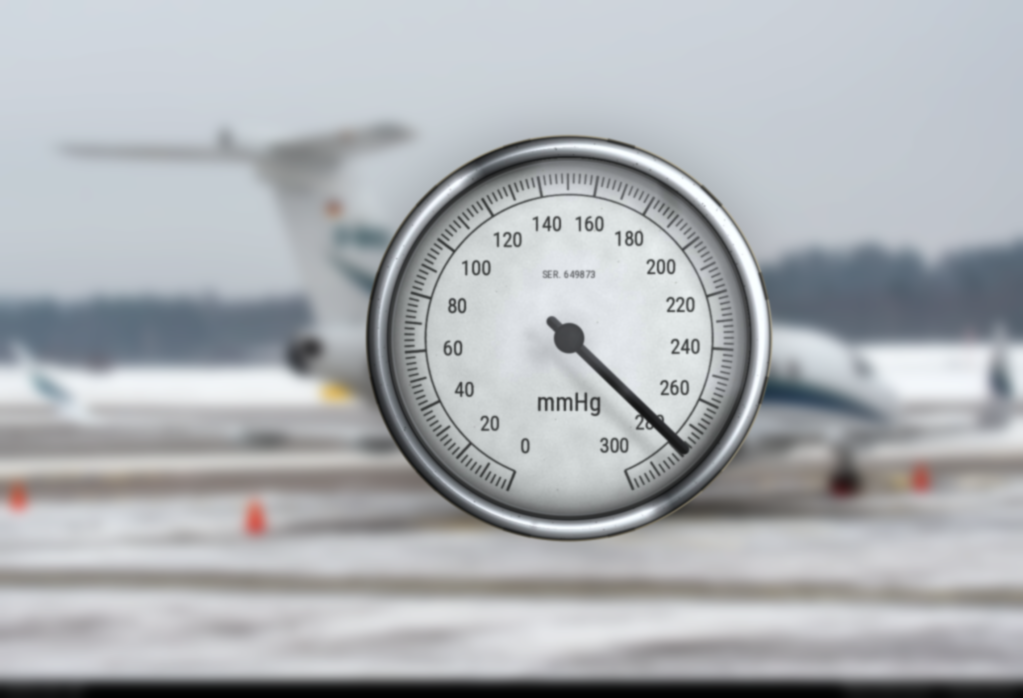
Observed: 278 mmHg
